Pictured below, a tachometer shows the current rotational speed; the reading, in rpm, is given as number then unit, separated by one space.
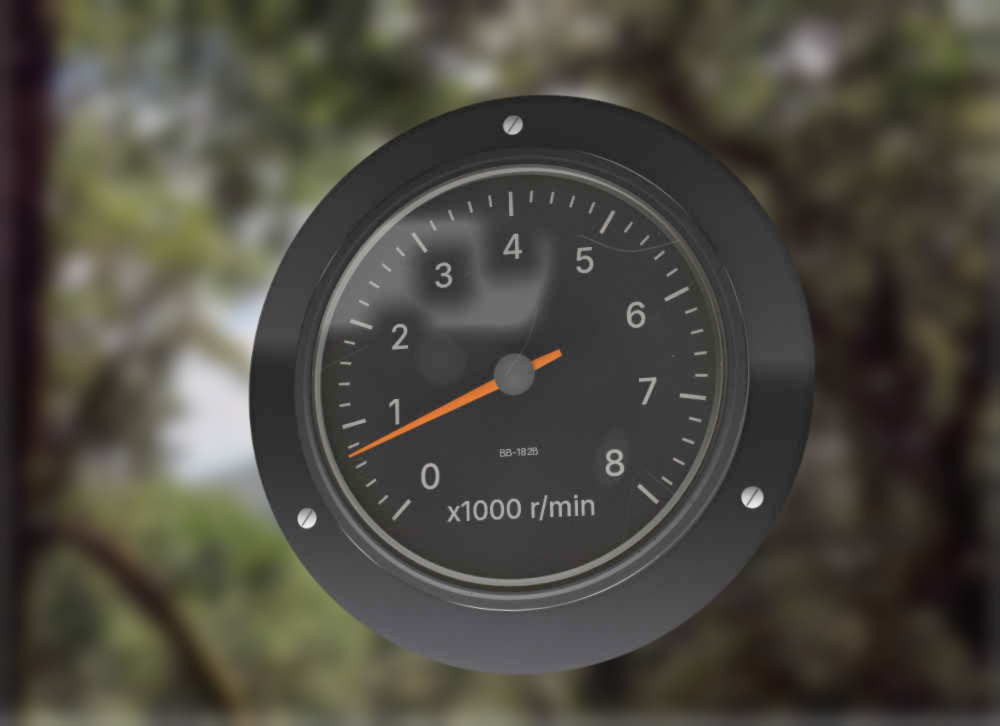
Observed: 700 rpm
